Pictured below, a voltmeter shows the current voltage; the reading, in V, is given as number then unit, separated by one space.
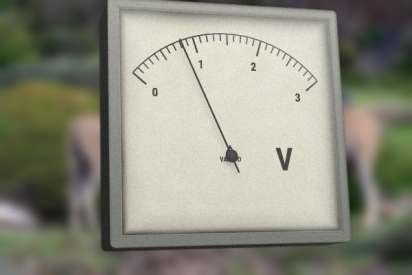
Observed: 0.8 V
